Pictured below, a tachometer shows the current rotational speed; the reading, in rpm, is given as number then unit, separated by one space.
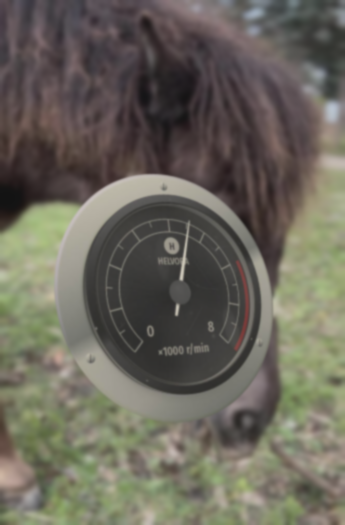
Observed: 4500 rpm
